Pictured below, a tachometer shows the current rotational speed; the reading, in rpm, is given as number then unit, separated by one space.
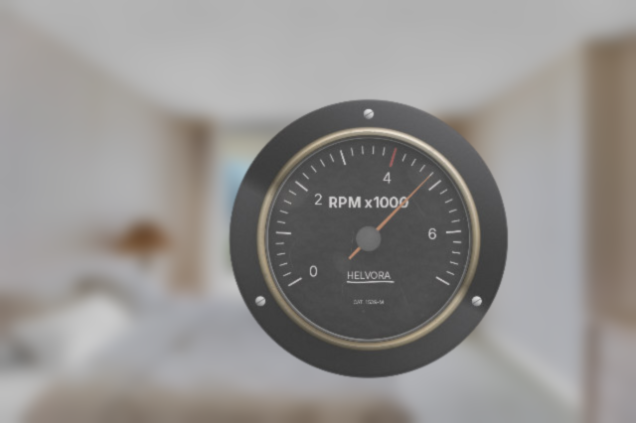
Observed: 4800 rpm
